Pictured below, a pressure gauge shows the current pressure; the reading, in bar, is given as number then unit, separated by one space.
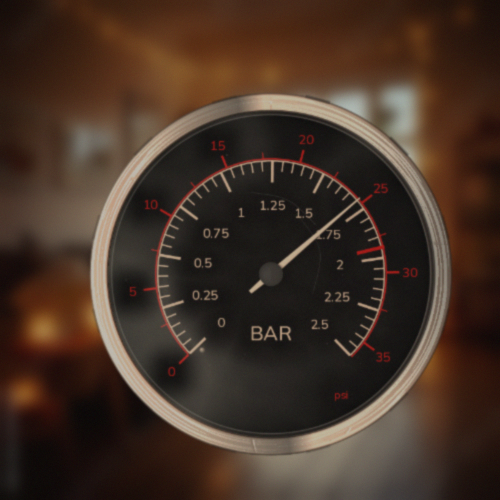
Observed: 1.7 bar
